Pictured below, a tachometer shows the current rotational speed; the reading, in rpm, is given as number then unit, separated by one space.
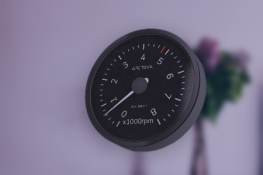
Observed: 600 rpm
